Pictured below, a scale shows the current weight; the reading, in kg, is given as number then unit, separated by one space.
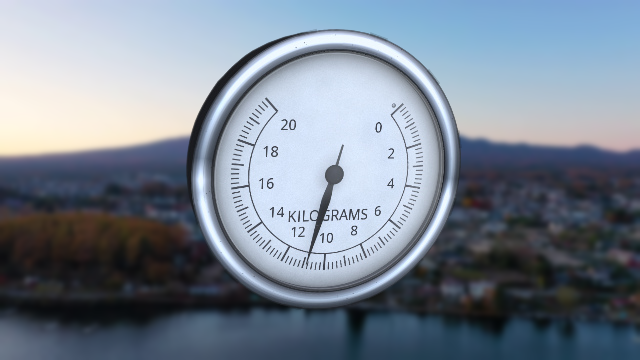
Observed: 11 kg
